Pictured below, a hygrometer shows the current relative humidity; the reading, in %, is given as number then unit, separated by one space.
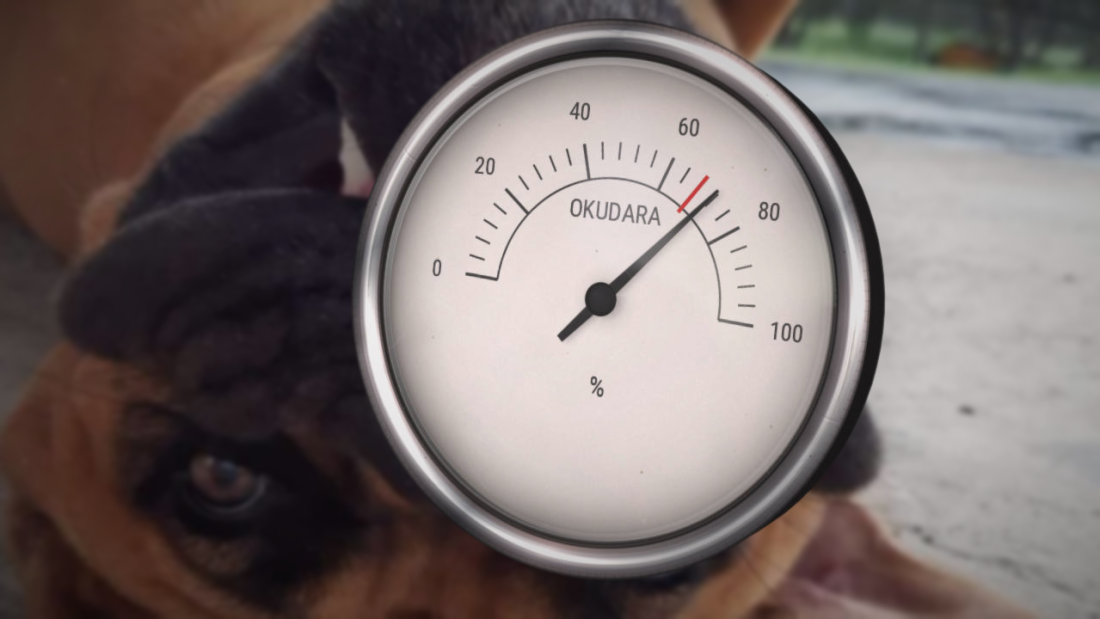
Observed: 72 %
